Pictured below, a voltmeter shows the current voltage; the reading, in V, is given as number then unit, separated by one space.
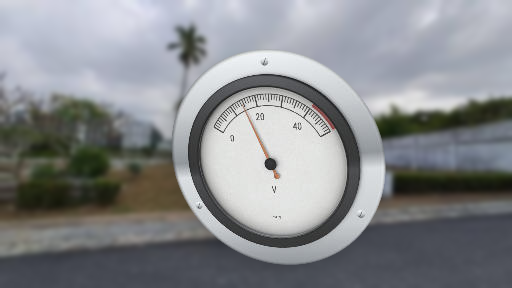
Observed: 15 V
